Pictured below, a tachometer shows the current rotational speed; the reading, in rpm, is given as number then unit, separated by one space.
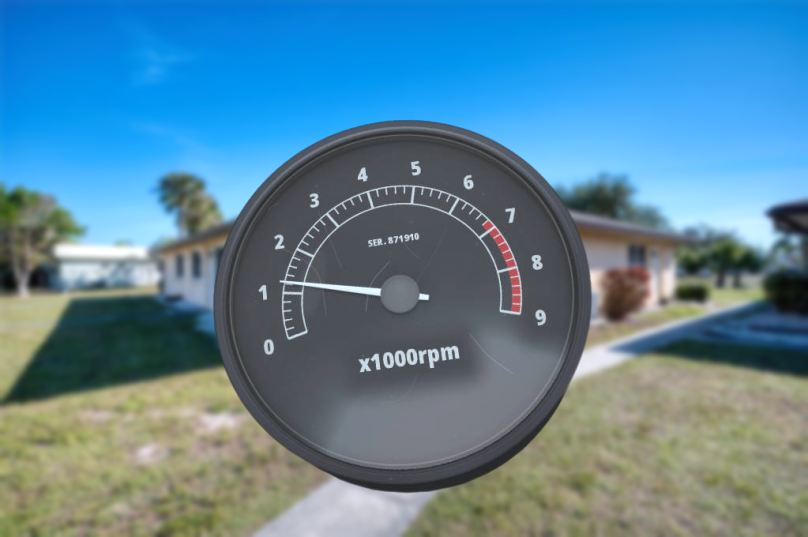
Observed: 1200 rpm
